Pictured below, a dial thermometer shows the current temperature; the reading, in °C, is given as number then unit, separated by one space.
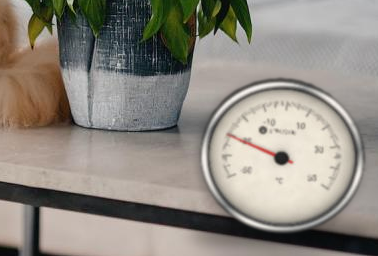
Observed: -30 °C
